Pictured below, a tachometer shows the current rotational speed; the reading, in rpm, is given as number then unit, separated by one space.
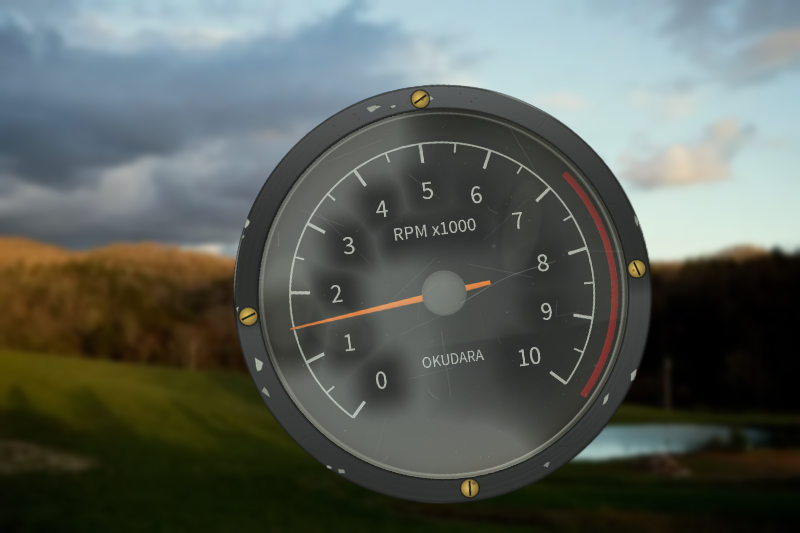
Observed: 1500 rpm
